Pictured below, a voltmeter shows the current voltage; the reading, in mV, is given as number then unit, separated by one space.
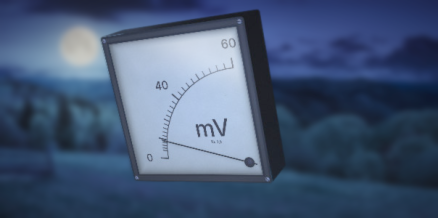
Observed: 20 mV
